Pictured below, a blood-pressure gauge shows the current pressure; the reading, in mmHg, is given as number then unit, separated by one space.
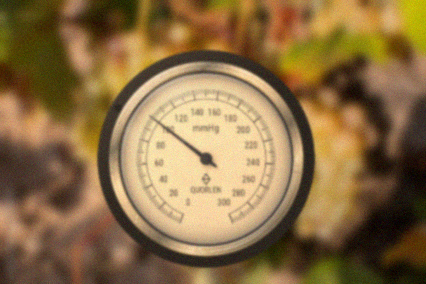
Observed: 100 mmHg
